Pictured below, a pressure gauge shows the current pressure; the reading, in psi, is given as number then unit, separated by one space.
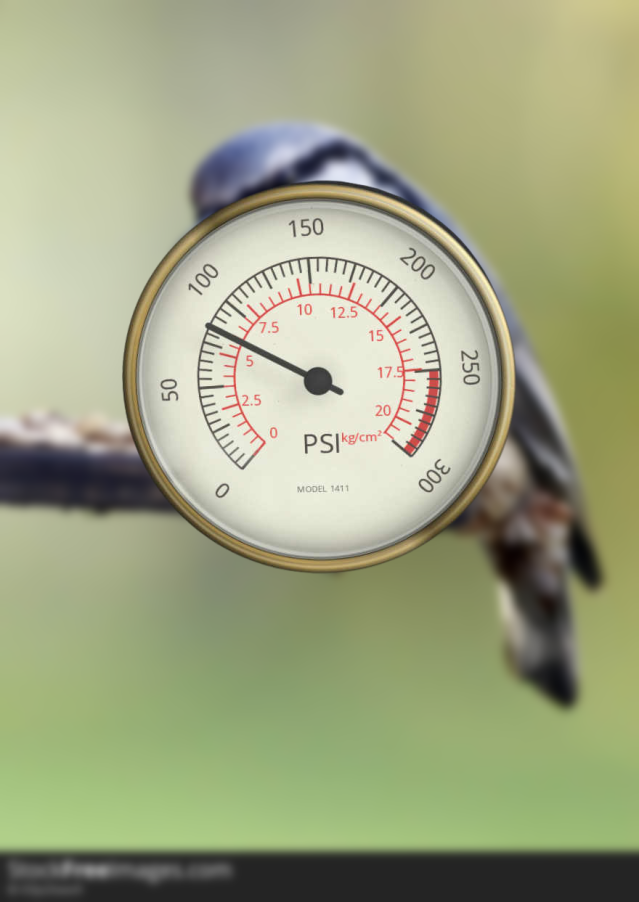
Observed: 85 psi
